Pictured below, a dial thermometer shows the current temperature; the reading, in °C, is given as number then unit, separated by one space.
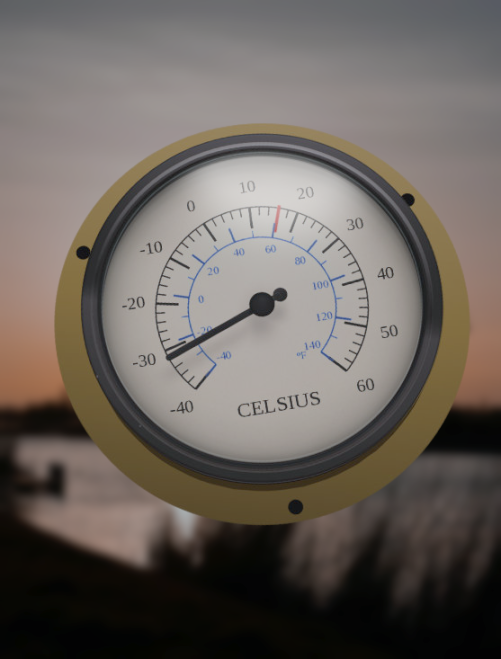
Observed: -32 °C
